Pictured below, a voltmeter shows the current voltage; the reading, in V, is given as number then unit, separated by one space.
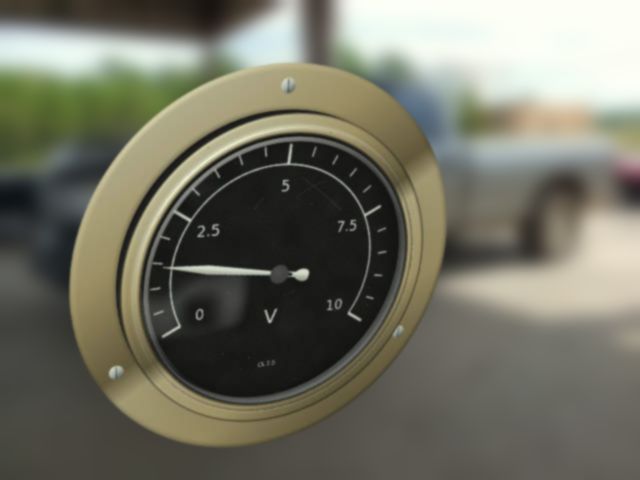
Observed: 1.5 V
